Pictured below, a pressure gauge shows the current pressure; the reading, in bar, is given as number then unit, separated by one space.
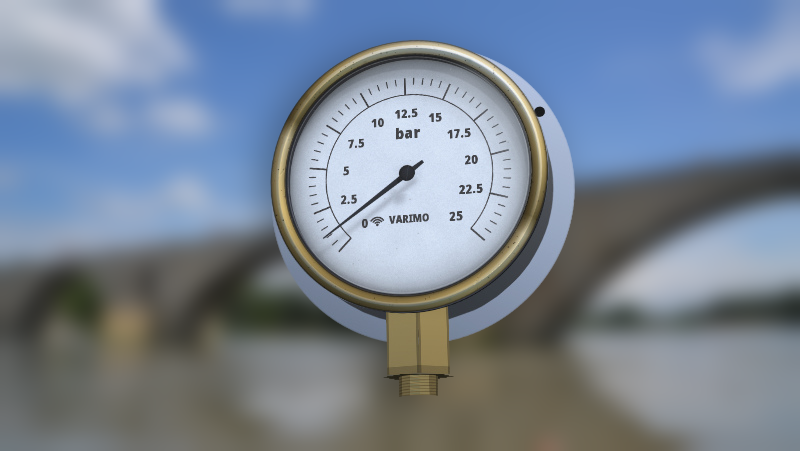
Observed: 1 bar
